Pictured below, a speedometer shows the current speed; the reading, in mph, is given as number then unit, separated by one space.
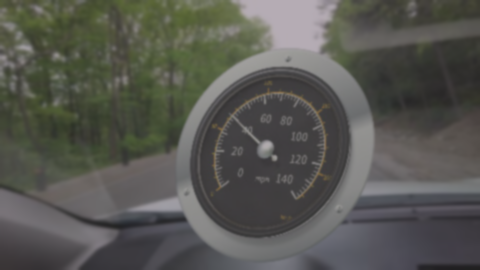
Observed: 40 mph
